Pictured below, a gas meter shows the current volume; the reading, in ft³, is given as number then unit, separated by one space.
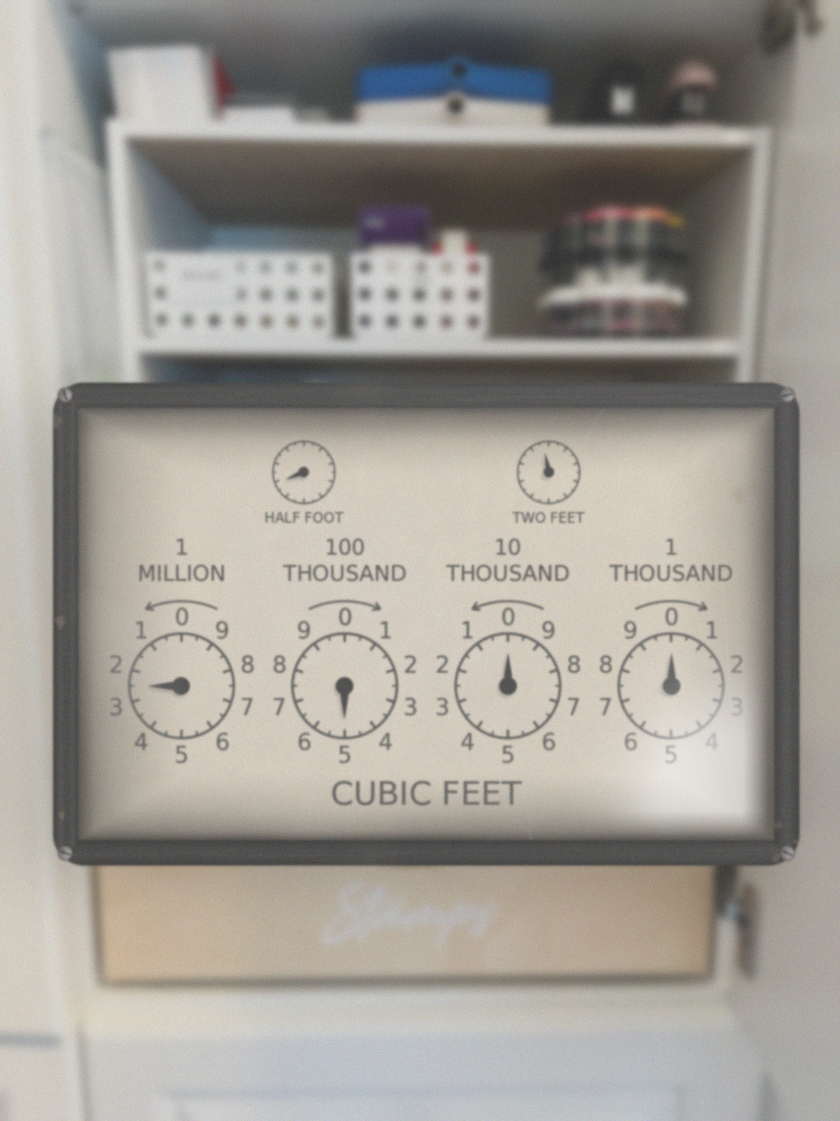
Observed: 250000 ft³
